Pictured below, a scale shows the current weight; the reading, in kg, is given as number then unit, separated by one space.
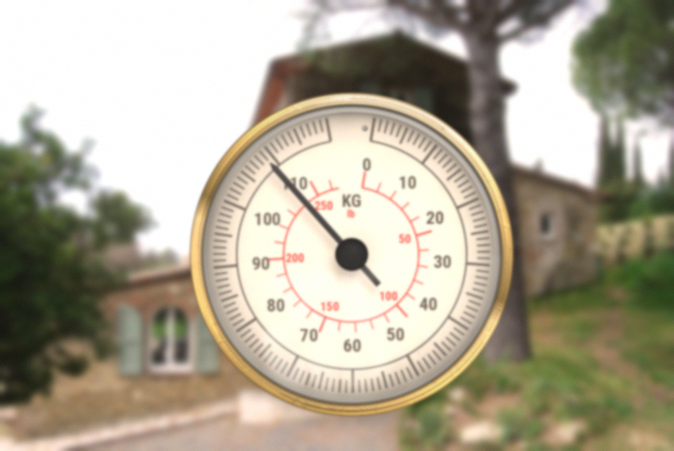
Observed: 109 kg
